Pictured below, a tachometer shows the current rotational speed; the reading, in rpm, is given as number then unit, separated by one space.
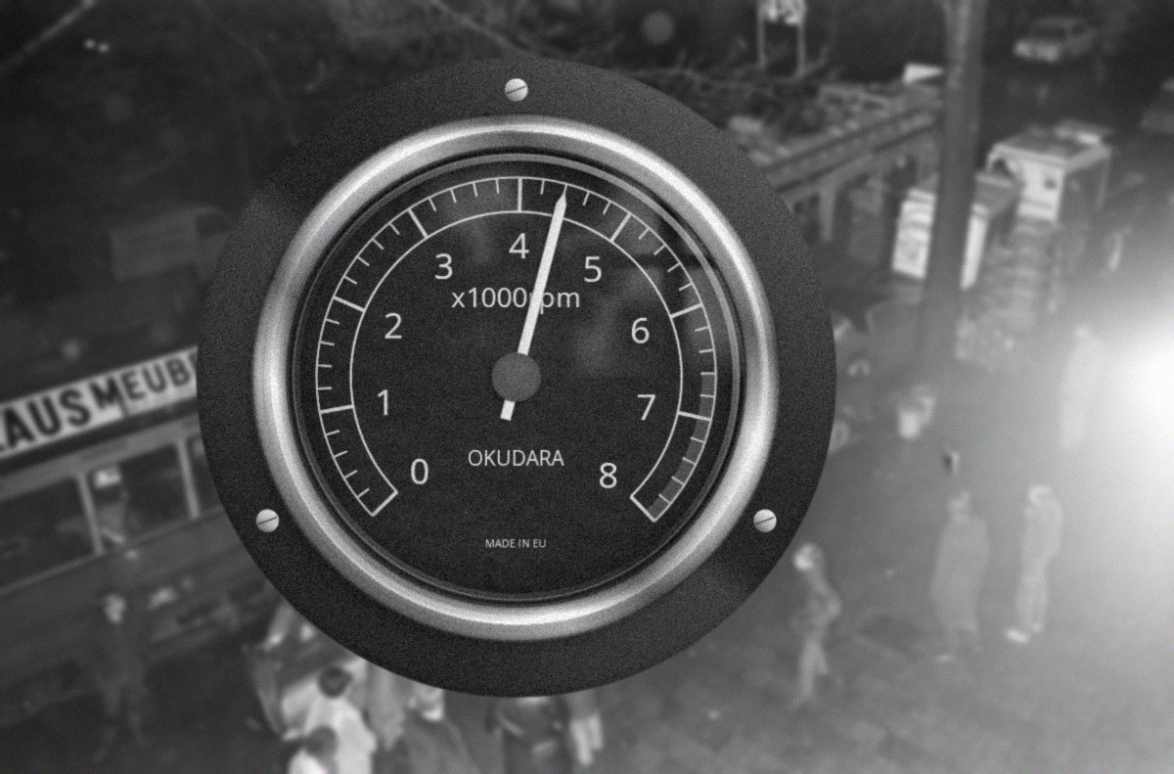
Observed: 4400 rpm
